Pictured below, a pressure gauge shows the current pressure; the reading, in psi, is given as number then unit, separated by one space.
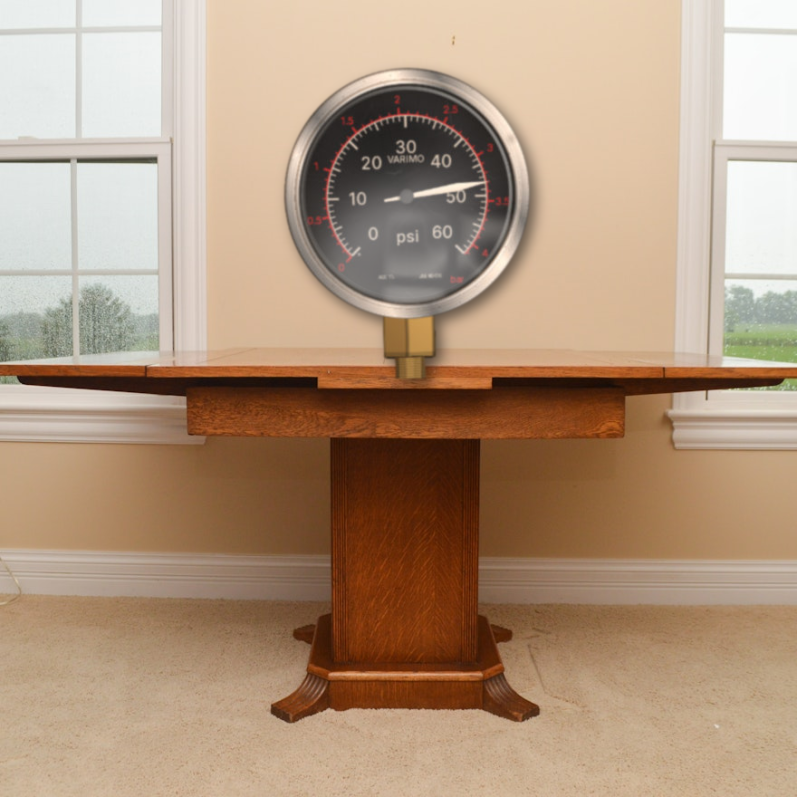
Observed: 48 psi
